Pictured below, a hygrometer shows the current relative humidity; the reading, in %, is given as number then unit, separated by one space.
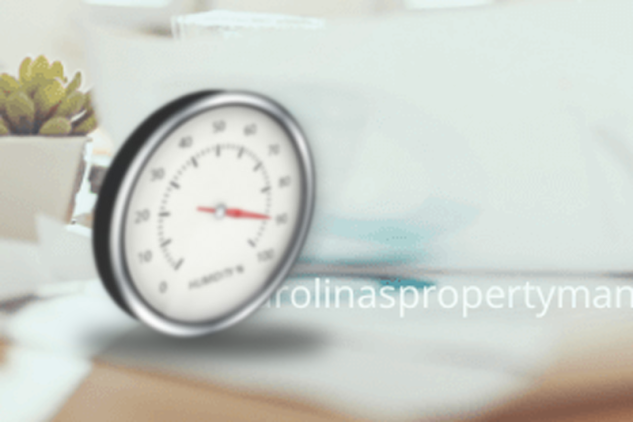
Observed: 90 %
